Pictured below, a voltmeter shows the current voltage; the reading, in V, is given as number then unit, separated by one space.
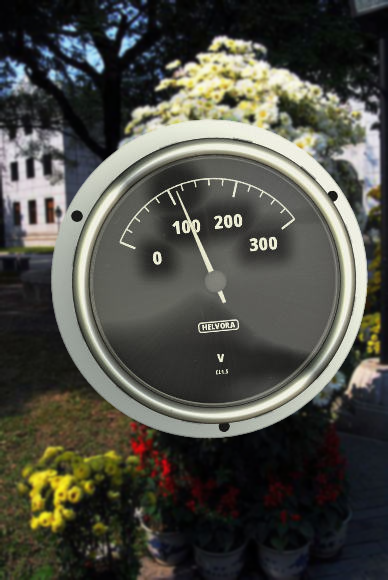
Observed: 110 V
